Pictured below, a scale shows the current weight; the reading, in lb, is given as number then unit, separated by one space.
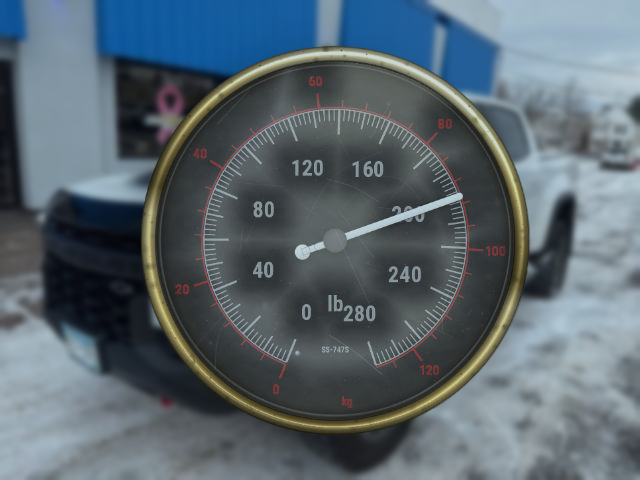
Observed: 200 lb
